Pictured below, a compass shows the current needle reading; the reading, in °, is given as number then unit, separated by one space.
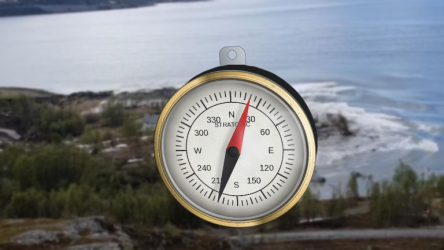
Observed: 20 °
